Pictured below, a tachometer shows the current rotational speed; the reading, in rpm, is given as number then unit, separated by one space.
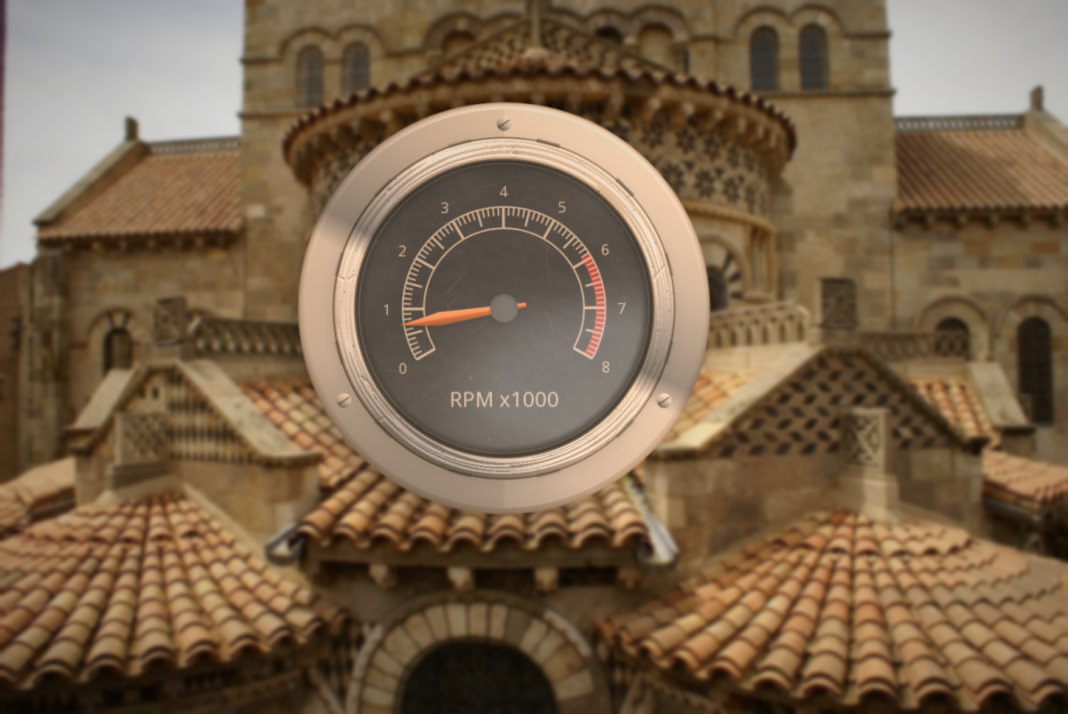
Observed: 700 rpm
